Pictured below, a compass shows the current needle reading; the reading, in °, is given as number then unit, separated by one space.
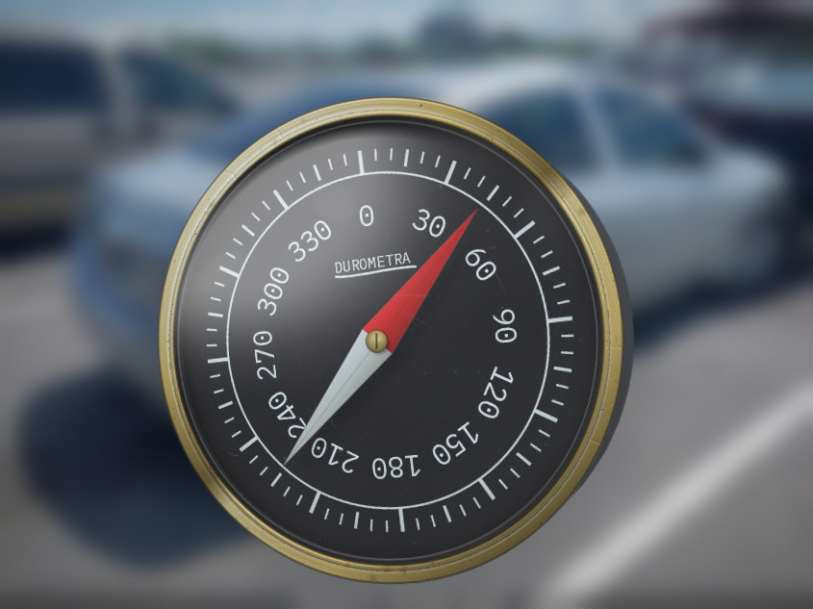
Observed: 45 °
